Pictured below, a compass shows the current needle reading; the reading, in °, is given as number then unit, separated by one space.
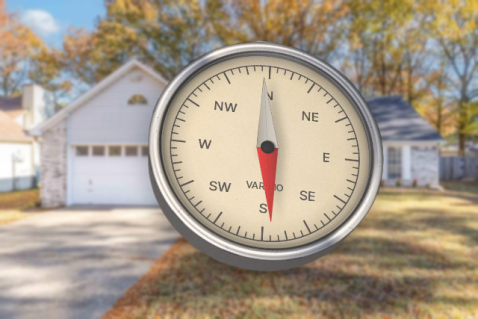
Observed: 175 °
